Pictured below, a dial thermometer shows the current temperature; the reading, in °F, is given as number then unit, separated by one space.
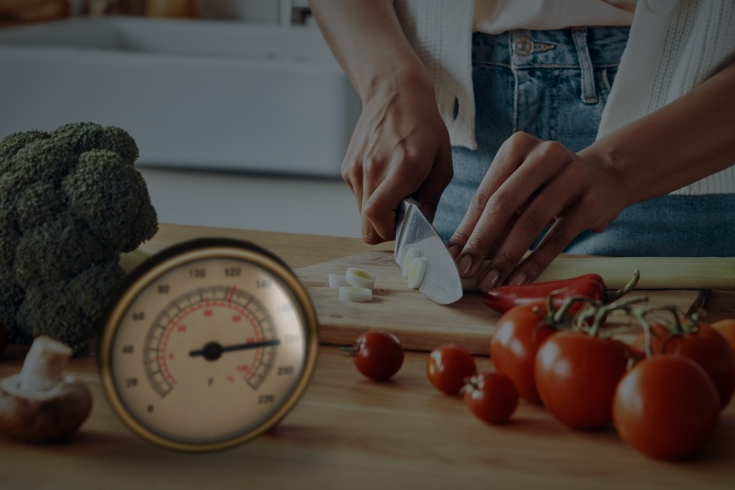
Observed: 180 °F
